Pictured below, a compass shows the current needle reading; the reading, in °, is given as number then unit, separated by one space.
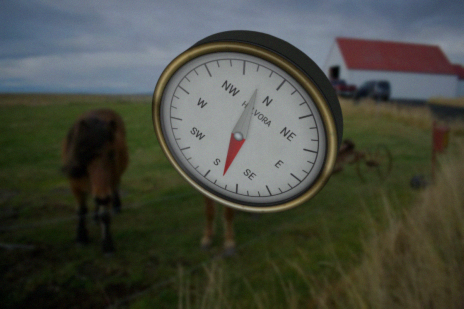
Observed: 165 °
